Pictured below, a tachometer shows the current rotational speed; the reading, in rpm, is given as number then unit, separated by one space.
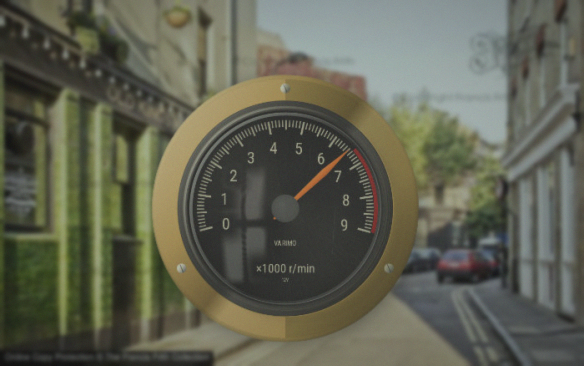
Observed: 6500 rpm
